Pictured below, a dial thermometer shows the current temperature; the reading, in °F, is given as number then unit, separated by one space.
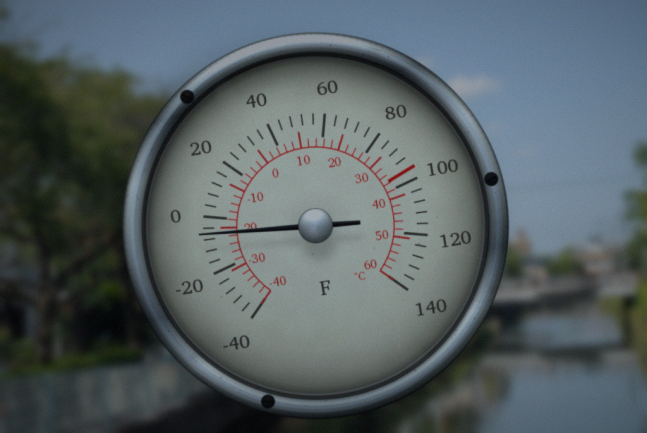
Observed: -6 °F
